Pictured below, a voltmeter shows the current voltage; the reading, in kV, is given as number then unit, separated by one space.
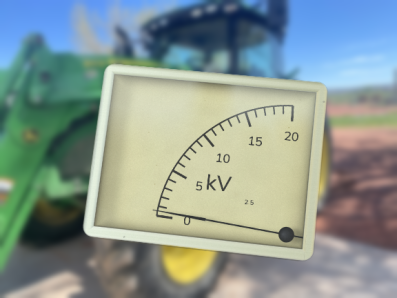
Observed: 0.5 kV
